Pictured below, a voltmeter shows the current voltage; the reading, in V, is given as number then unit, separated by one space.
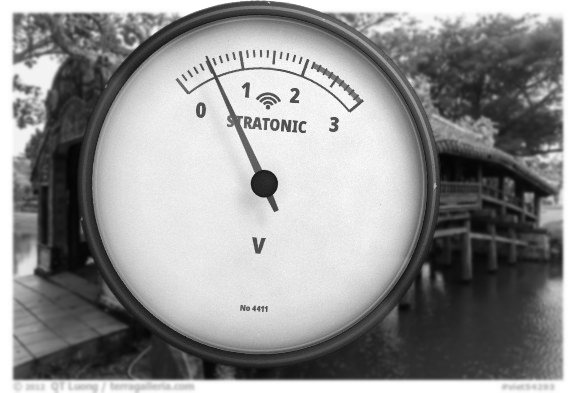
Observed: 0.5 V
